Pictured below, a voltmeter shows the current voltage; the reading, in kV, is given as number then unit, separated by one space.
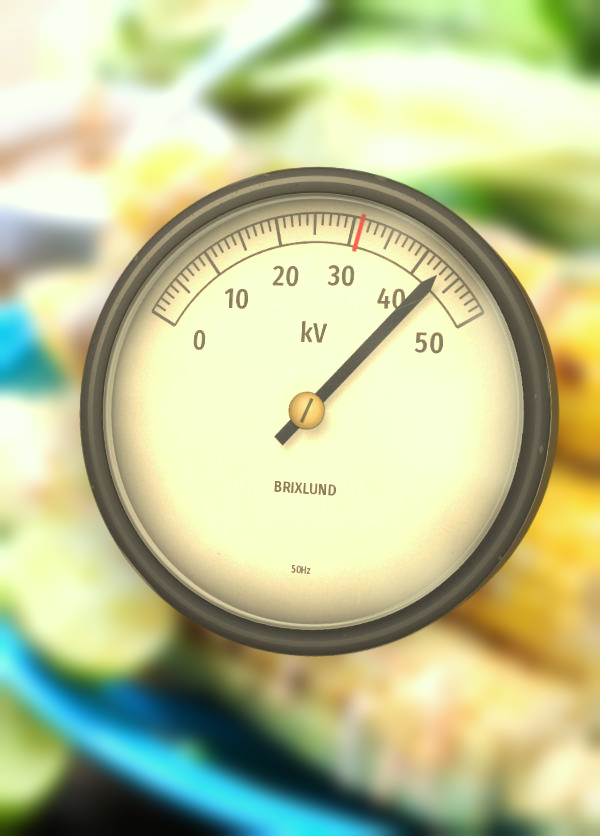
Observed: 43 kV
